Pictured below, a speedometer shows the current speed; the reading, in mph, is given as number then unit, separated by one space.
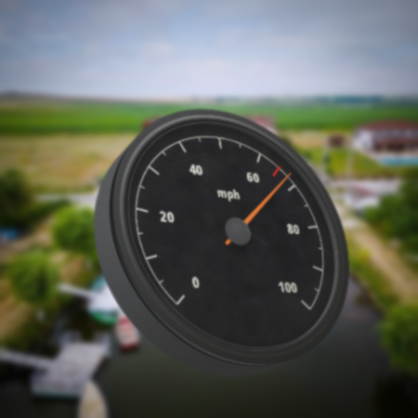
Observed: 67.5 mph
